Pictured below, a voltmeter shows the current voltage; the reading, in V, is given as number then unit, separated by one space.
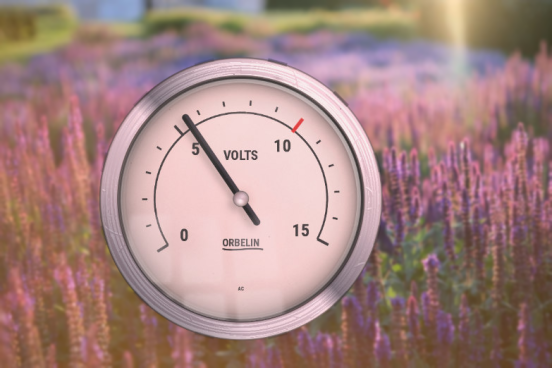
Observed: 5.5 V
